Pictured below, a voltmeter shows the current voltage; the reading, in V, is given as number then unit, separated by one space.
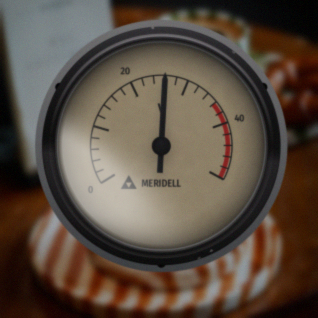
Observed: 26 V
